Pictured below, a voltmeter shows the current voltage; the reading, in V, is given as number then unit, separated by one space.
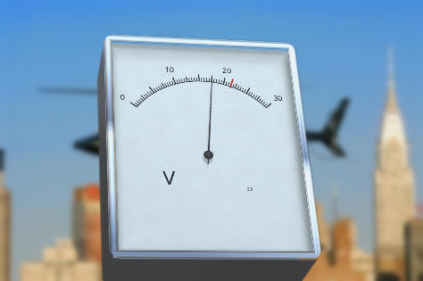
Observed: 17.5 V
